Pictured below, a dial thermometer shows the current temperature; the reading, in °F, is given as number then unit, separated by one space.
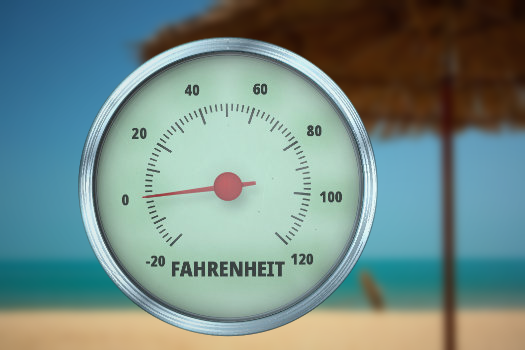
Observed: 0 °F
